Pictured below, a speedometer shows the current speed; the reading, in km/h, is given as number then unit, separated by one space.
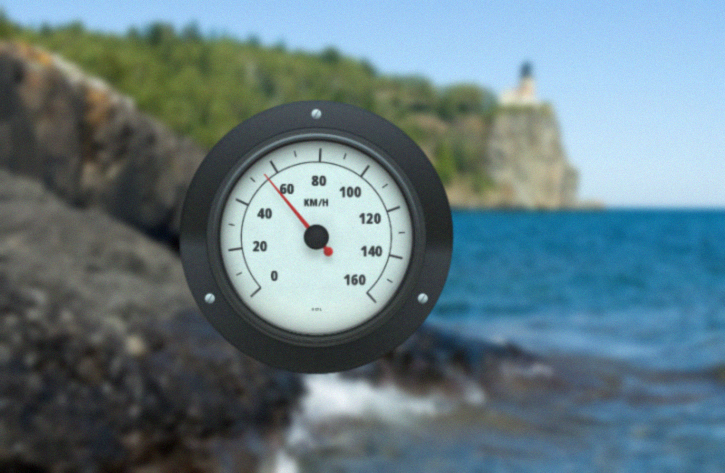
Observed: 55 km/h
